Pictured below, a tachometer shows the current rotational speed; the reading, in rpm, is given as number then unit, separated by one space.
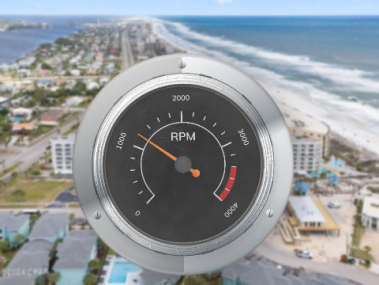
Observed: 1200 rpm
